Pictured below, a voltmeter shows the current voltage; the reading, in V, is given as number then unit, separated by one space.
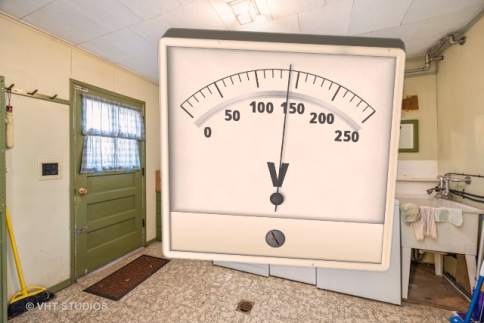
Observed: 140 V
